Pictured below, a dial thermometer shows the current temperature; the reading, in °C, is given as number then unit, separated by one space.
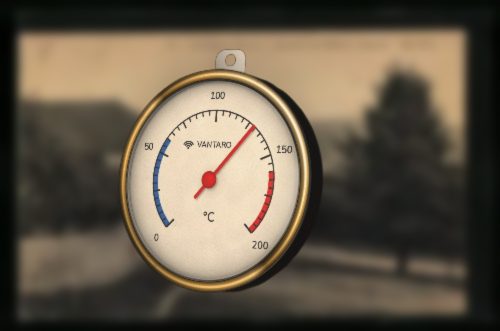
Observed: 130 °C
